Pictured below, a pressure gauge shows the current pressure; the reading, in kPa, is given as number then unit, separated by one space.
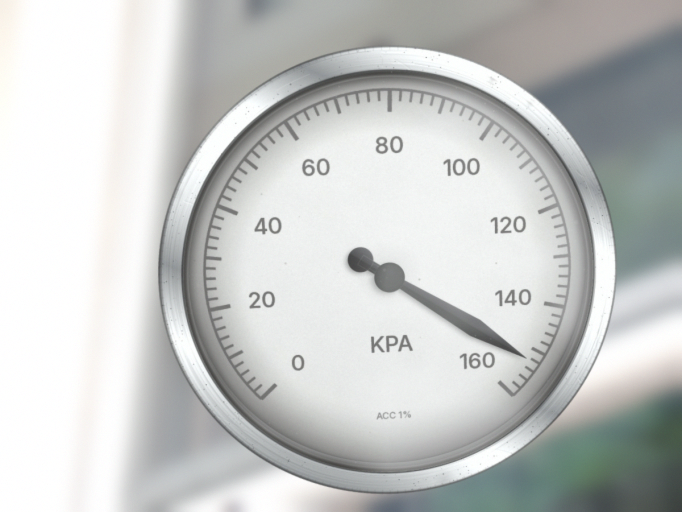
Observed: 152 kPa
